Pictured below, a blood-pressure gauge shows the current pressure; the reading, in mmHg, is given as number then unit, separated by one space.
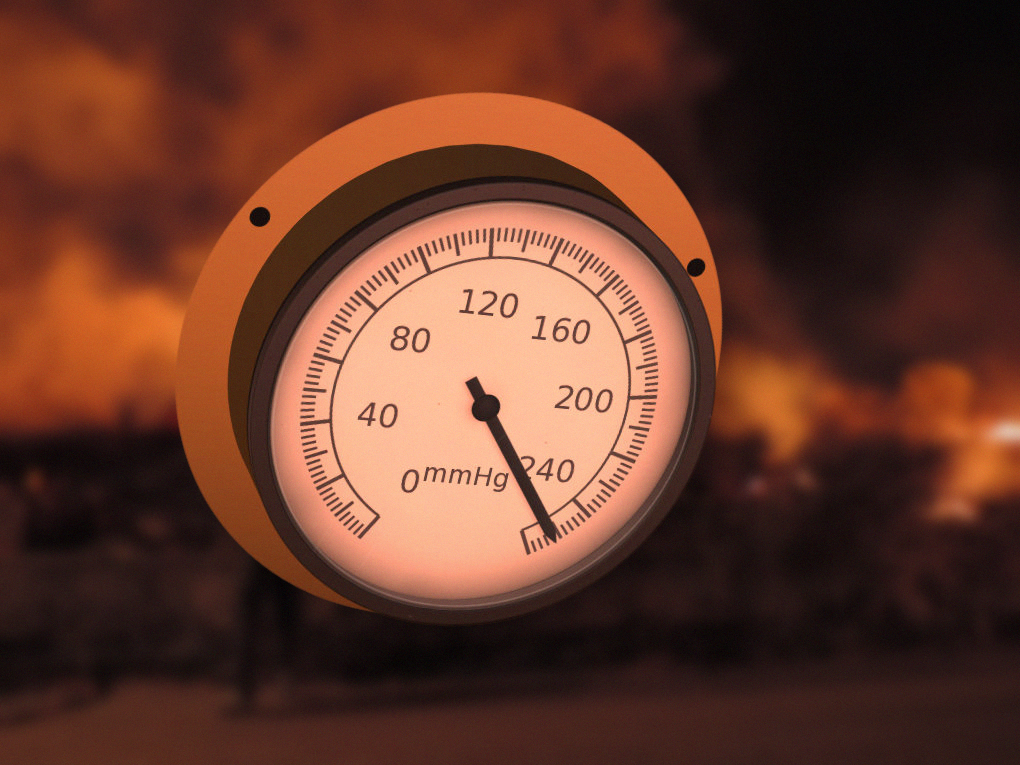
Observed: 252 mmHg
